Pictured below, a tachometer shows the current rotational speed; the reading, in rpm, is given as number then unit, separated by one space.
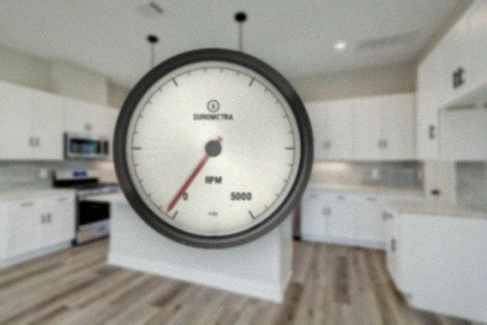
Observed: 100 rpm
